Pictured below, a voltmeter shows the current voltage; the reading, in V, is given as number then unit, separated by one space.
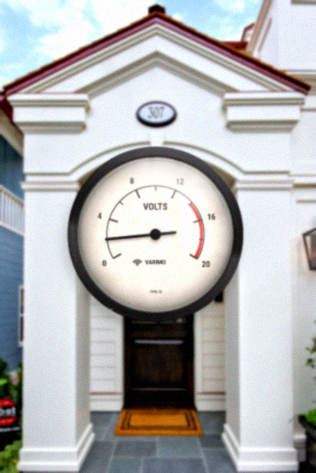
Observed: 2 V
